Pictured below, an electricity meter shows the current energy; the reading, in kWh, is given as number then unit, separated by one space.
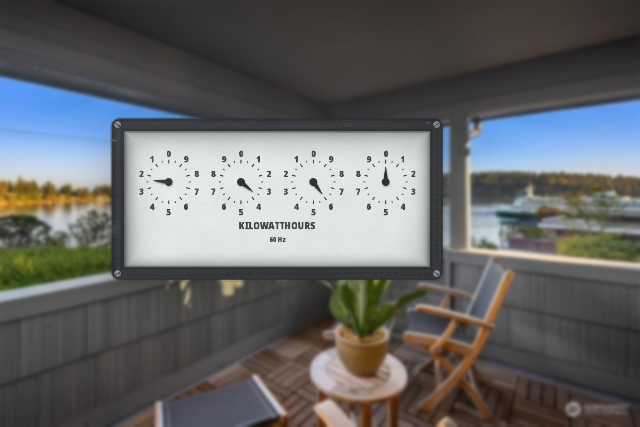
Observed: 2360 kWh
